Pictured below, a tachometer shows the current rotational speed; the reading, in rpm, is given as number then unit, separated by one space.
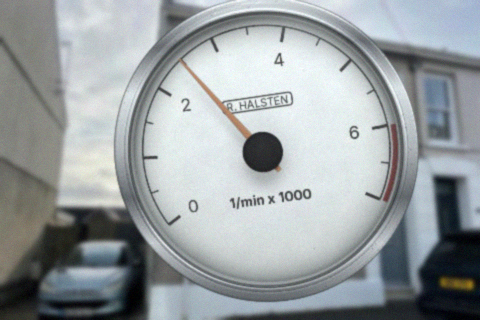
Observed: 2500 rpm
